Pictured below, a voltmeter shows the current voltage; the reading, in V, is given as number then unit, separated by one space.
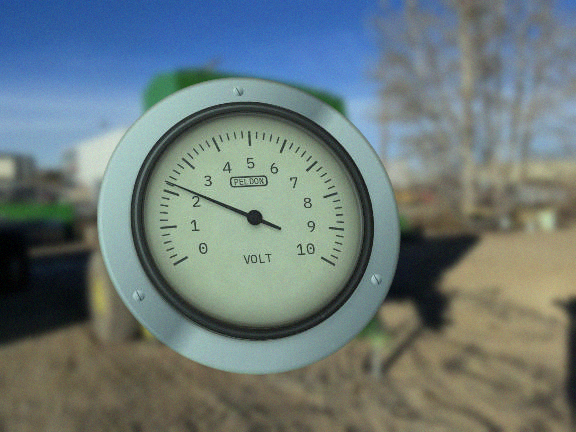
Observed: 2.2 V
